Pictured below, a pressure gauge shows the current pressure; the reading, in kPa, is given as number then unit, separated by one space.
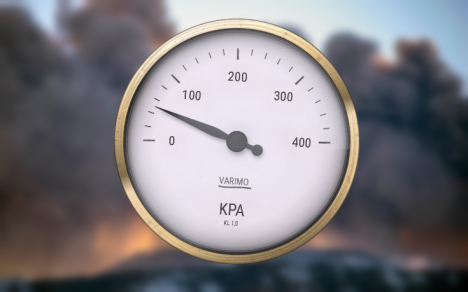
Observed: 50 kPa
